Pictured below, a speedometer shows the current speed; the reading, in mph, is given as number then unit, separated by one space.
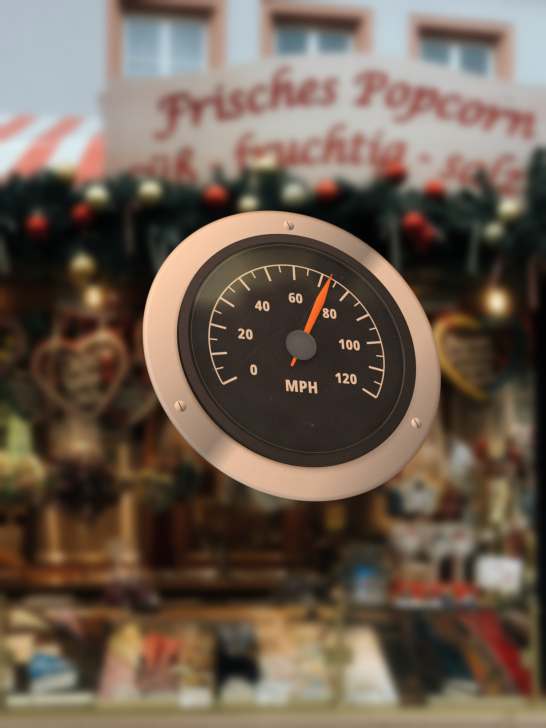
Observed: 72.5 mph
